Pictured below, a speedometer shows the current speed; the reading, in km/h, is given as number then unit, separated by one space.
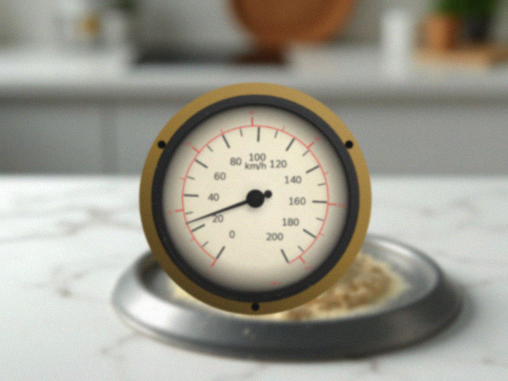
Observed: 25 km/h
